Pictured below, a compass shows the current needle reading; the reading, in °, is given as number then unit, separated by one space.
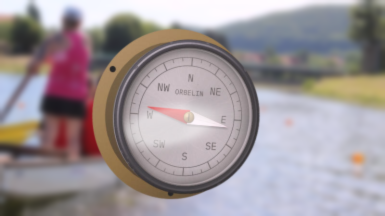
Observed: 280 °
